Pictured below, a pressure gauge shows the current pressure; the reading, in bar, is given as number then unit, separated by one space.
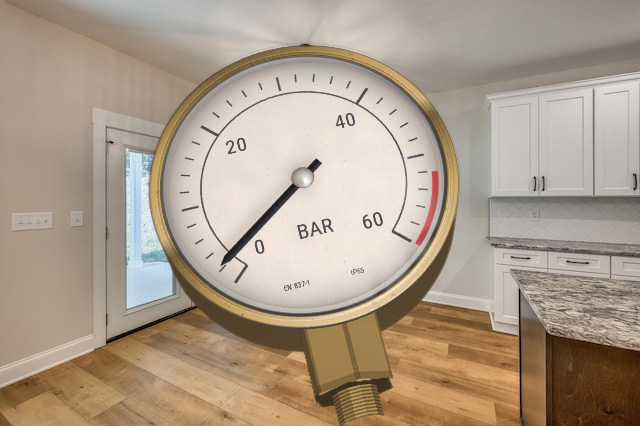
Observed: 2 bar
